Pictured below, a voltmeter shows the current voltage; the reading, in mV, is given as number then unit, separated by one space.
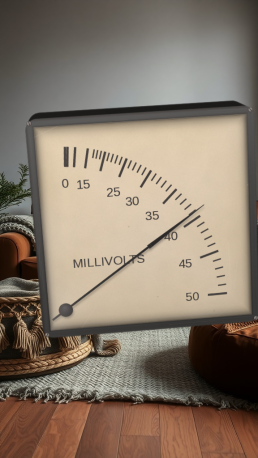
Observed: 39 mV
